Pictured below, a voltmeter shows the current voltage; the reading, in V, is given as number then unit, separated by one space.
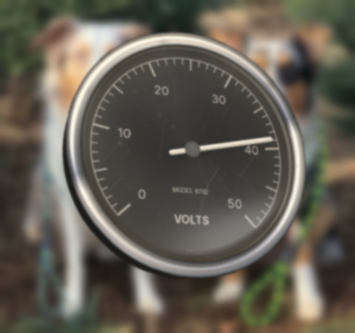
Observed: 39 V
